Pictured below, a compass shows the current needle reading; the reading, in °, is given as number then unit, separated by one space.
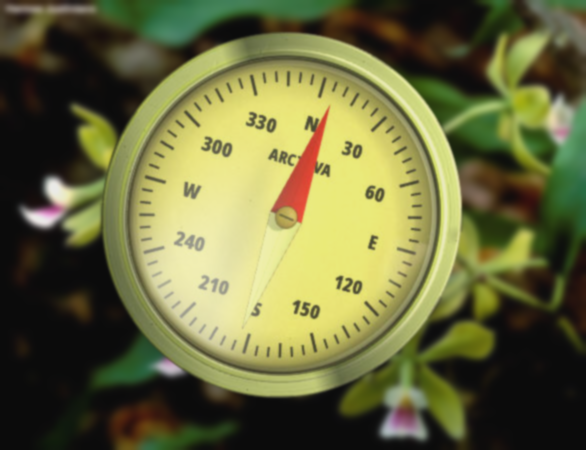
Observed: 5 °
